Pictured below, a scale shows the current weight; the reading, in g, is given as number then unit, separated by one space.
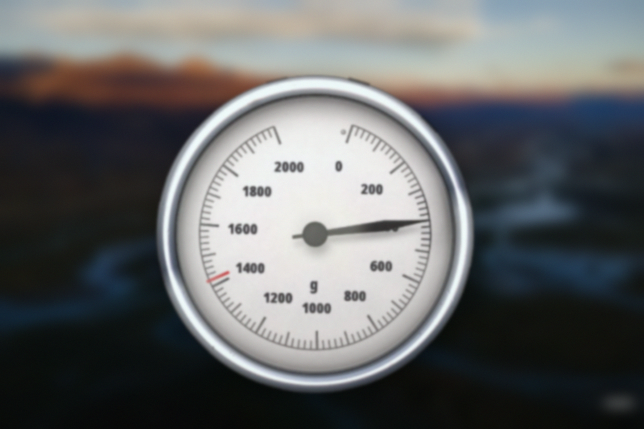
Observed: 400 g
